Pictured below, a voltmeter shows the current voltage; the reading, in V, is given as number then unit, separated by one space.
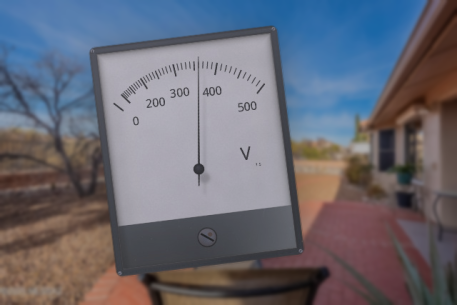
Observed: 360 V
